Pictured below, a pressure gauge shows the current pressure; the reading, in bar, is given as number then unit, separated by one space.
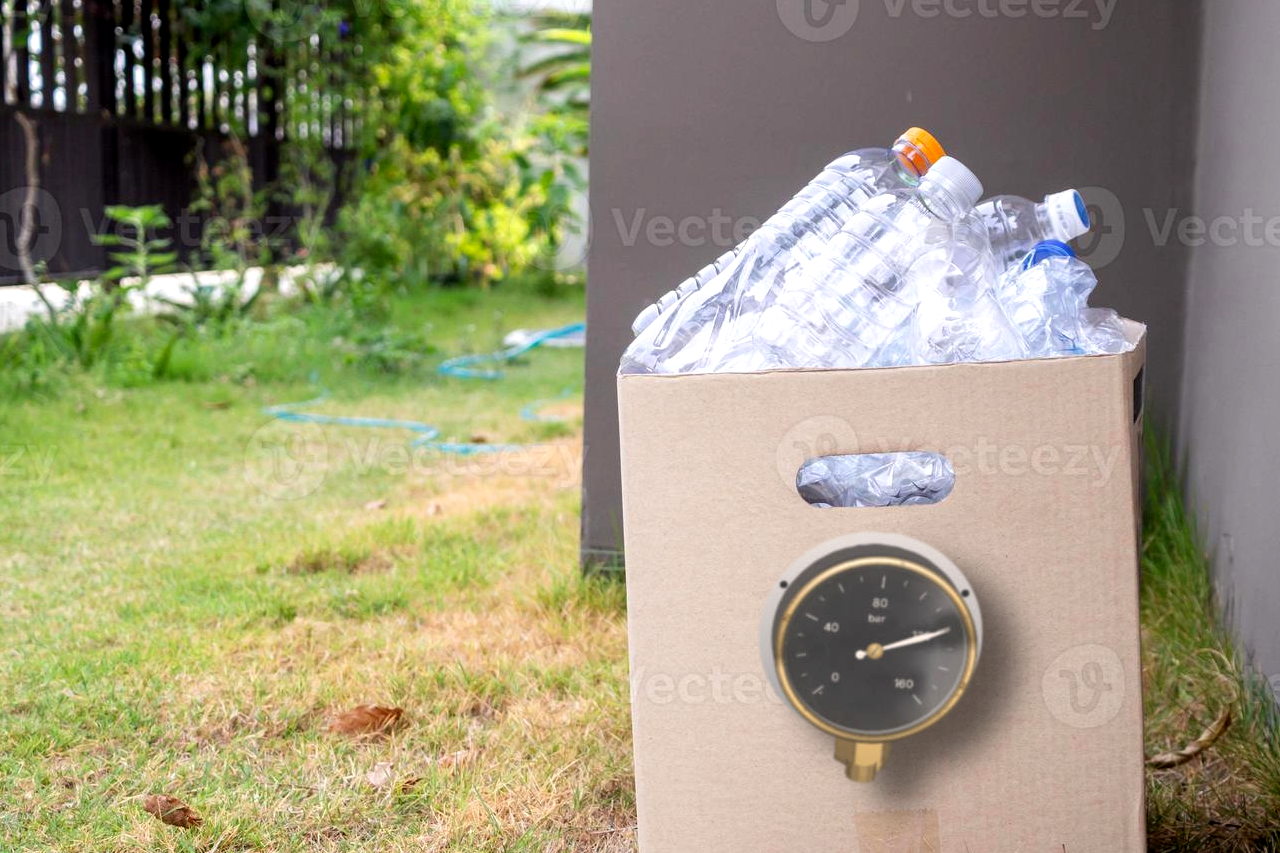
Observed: 120 bar
